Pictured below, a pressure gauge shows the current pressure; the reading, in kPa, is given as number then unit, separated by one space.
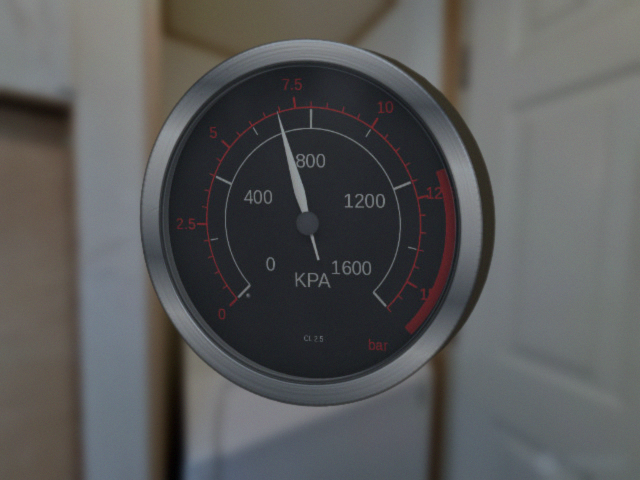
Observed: 700 kPa
